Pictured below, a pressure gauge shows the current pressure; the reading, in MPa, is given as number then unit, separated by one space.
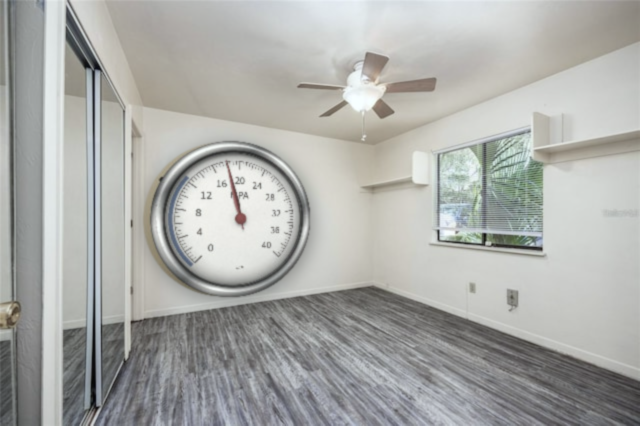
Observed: 18 MPa
